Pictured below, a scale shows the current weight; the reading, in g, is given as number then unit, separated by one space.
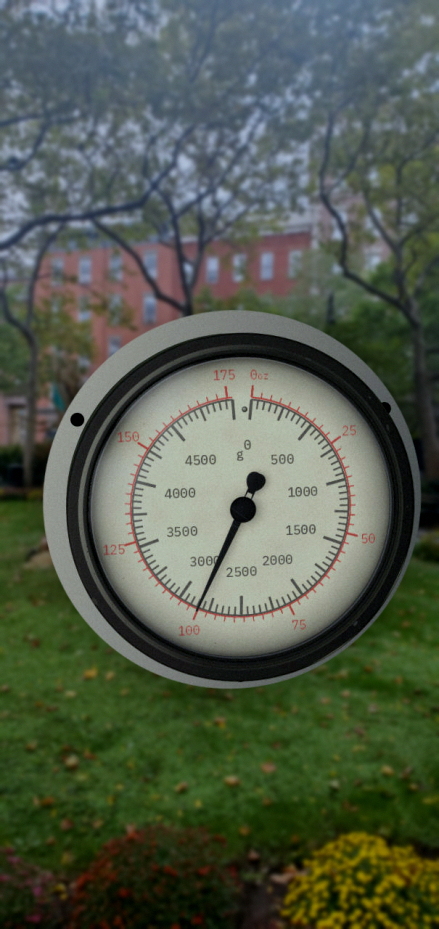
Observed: 2850 g
